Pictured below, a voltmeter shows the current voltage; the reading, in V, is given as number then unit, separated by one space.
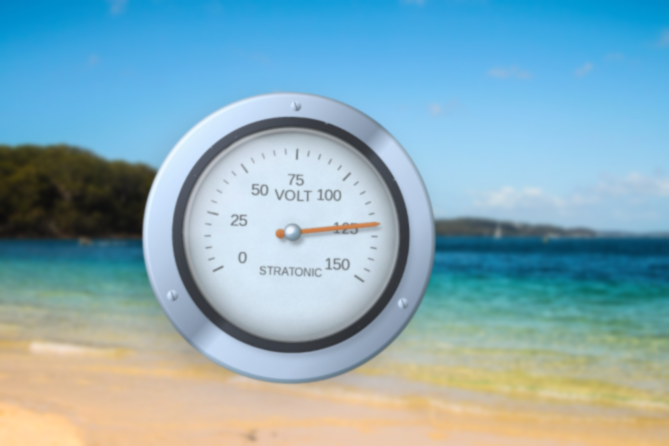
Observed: 125 V
